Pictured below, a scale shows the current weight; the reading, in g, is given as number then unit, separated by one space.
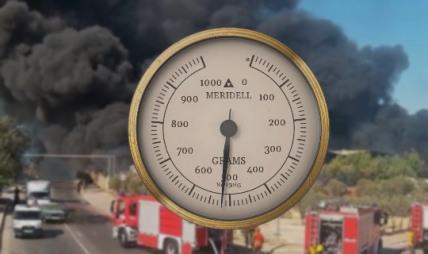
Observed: 520 g
